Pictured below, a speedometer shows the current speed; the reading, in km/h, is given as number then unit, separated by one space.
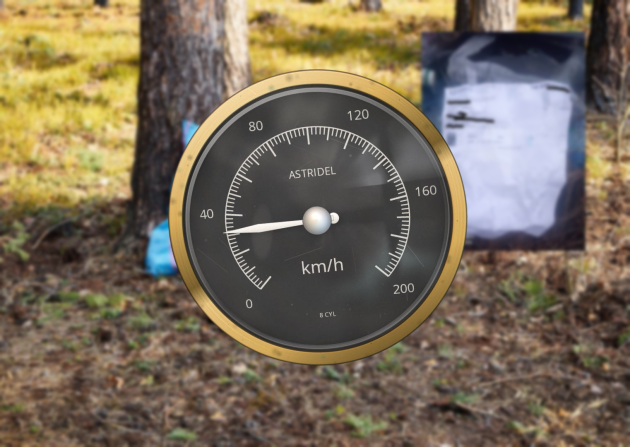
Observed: 32 km/h
